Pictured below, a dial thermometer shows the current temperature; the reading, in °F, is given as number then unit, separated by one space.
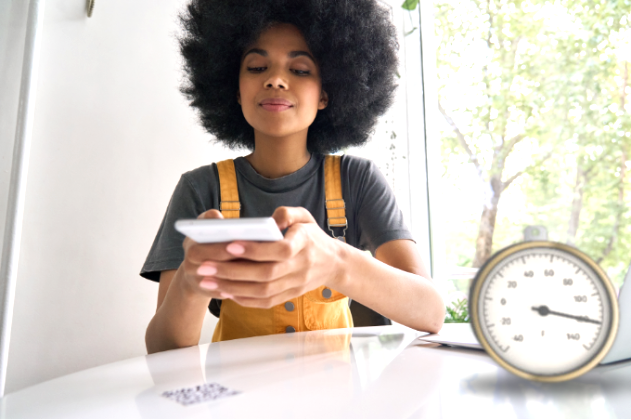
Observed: 120 °F
